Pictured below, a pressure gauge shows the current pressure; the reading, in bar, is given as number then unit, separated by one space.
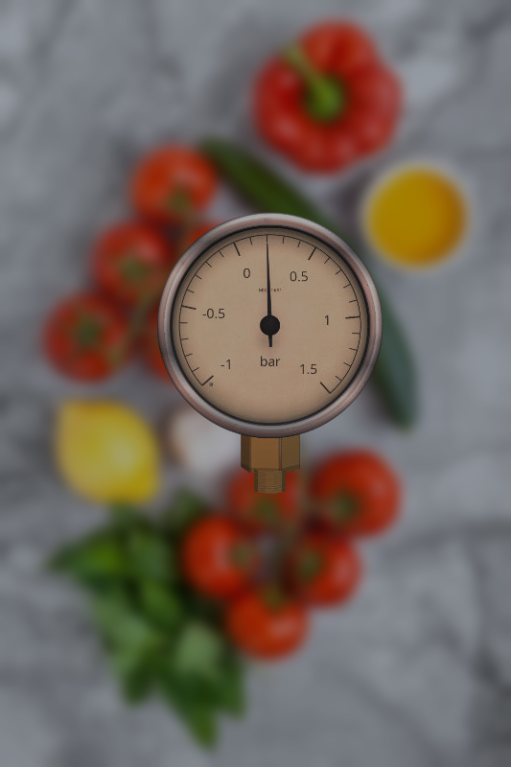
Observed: 0.2 bar
